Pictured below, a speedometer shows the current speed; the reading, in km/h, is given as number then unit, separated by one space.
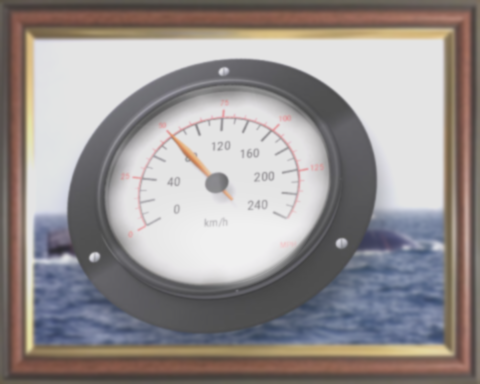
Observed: 80 km/h
